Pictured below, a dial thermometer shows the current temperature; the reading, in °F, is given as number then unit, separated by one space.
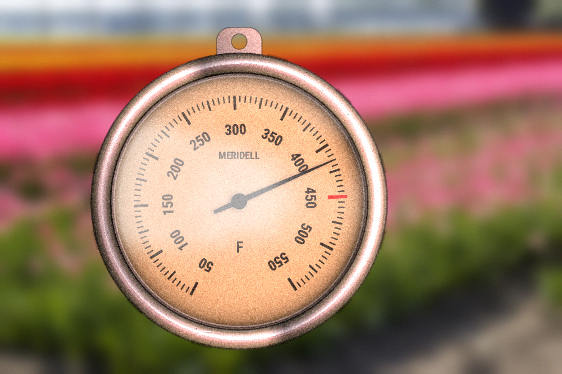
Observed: 415 °F
